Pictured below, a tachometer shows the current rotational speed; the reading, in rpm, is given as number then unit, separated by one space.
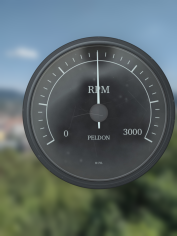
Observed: 1500 rpm
